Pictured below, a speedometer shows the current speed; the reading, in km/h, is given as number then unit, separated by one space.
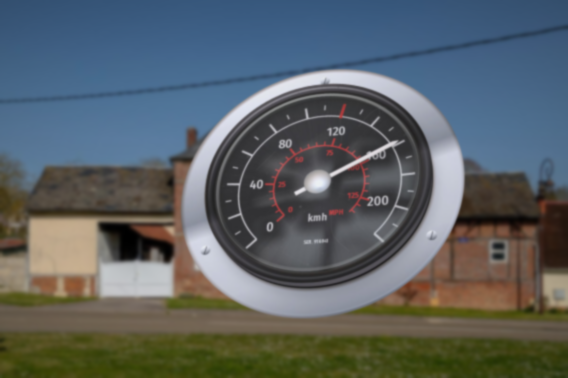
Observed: 160 km/h
